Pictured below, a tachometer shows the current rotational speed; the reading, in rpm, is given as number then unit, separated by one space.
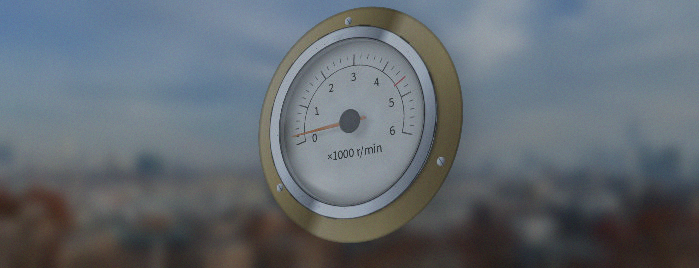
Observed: 200 rpm
